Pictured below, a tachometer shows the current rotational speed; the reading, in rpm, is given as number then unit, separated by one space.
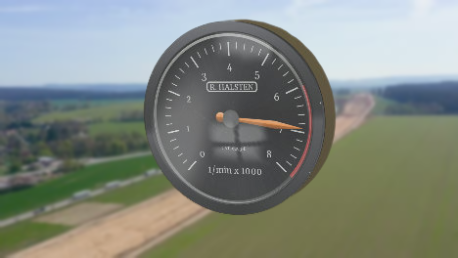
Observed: 6900 rpm
